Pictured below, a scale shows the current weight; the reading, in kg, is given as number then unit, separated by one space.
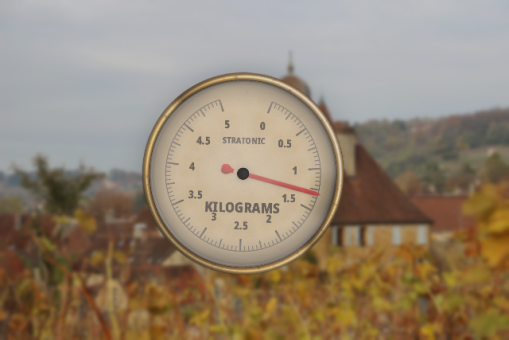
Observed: 1.3 kg
